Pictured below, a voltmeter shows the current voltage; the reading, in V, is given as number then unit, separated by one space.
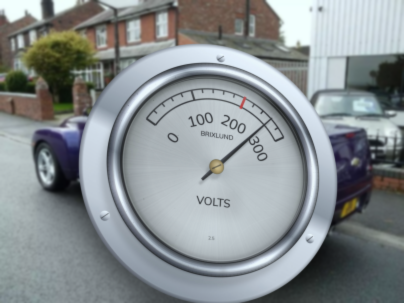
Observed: 260 V
